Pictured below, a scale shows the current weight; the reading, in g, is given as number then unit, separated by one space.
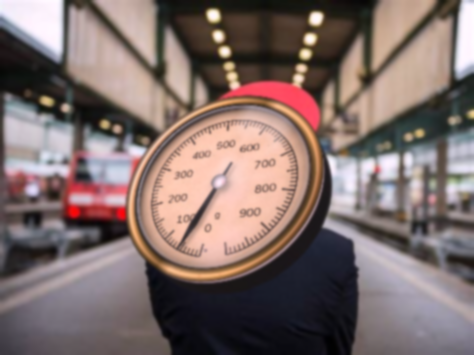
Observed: 50 g
